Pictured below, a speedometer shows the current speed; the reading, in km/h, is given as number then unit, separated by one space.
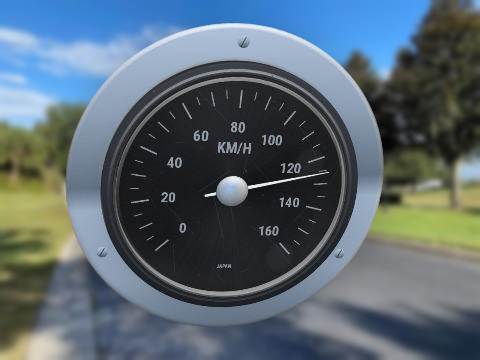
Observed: 125 km/h
